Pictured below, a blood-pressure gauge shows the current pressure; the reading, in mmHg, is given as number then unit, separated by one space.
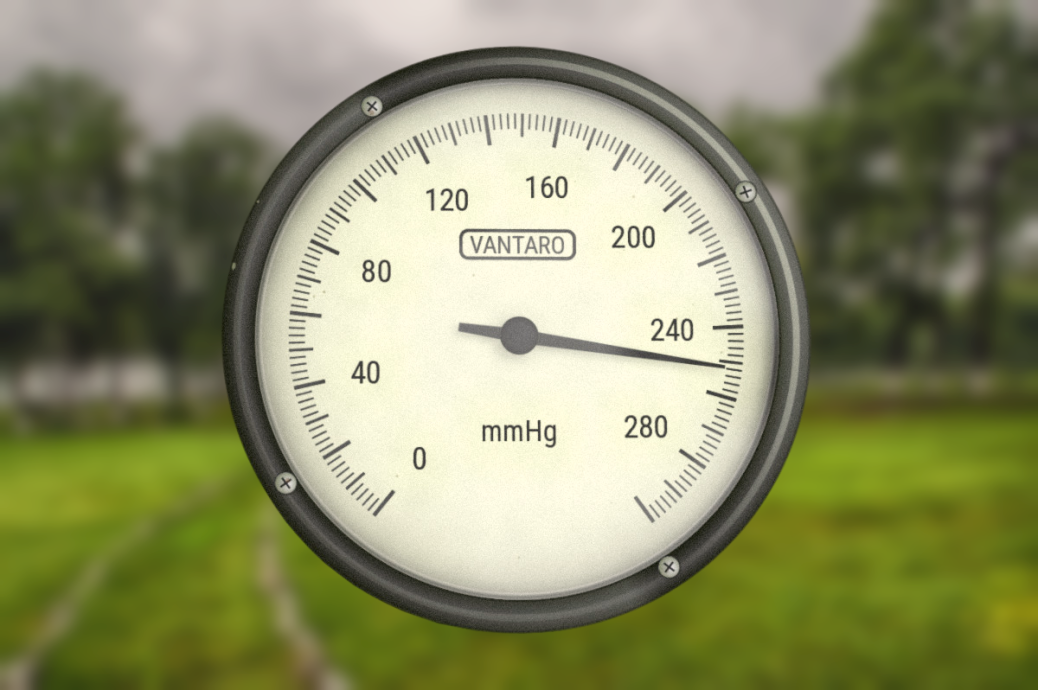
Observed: 252 mmHg
